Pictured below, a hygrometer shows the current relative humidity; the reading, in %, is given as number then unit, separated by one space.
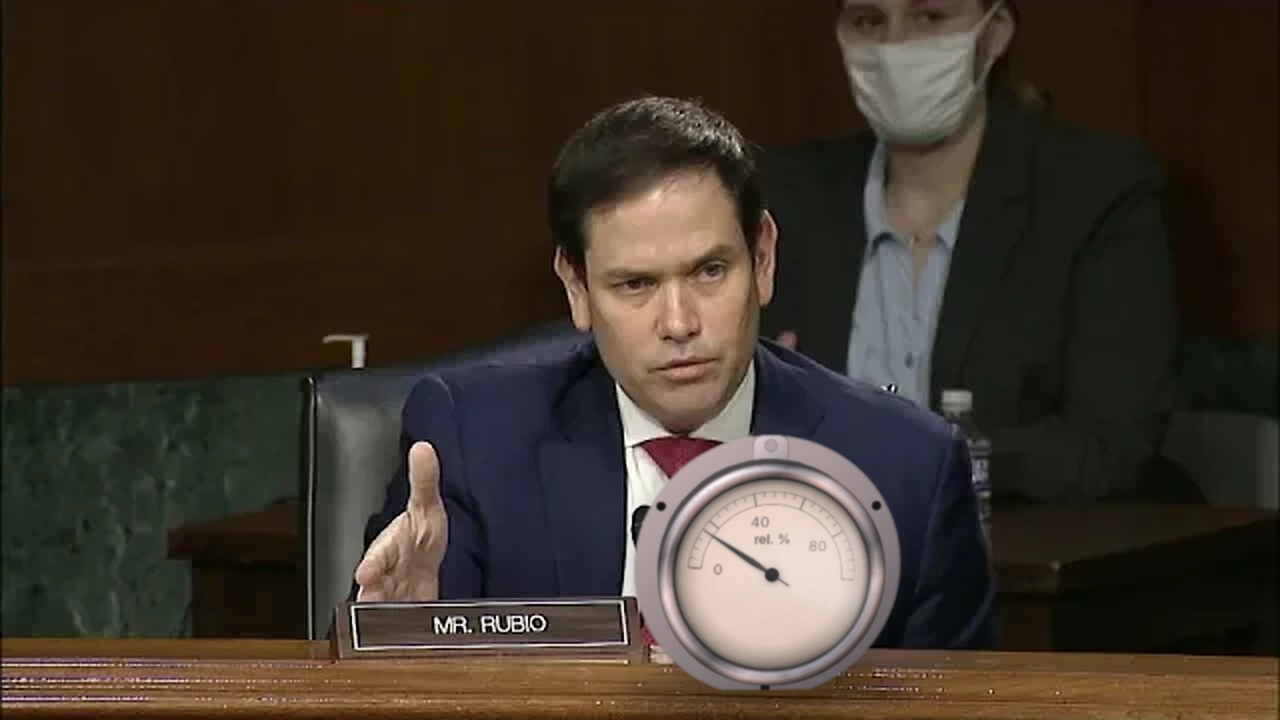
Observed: 16 %
